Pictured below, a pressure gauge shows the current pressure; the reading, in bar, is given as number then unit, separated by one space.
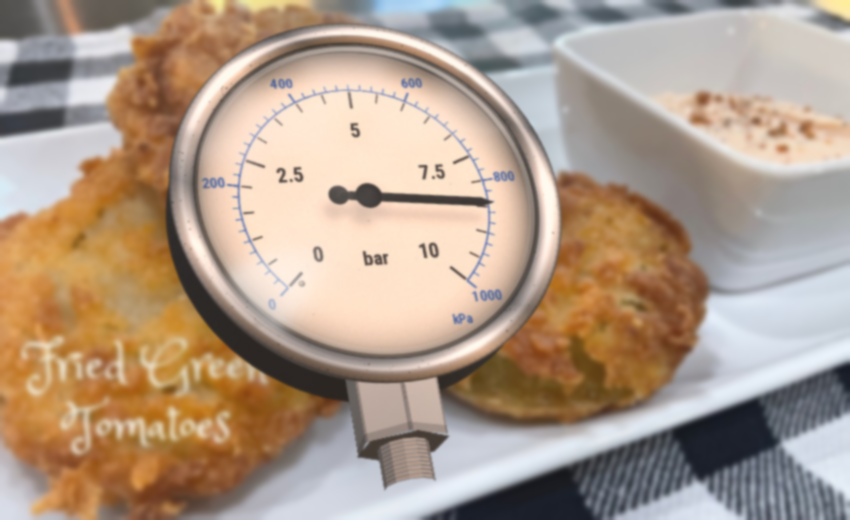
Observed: 8.5 bar
